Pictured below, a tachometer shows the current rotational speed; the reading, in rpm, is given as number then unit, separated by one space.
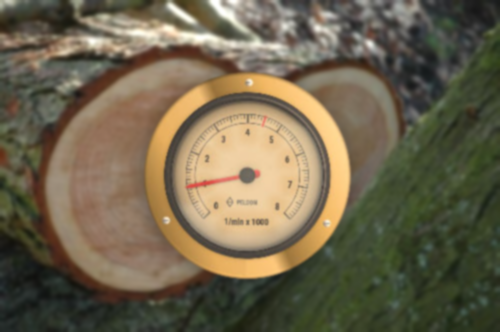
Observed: 1000 rpm
